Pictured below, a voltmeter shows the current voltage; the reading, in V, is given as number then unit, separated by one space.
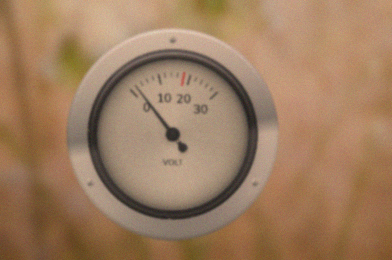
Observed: 2 V
